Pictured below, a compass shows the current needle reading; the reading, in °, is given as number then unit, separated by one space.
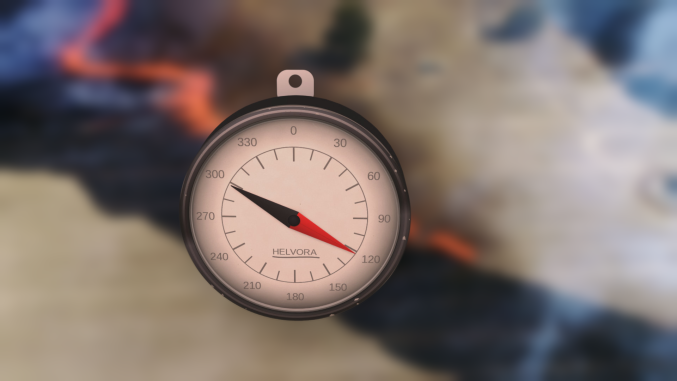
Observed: 120 °
